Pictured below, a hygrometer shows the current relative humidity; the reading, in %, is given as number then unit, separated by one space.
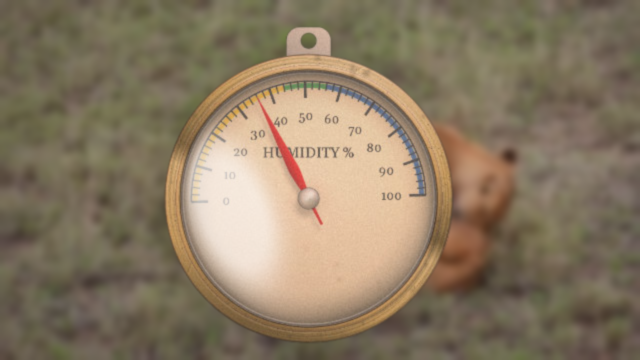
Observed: 36 %
